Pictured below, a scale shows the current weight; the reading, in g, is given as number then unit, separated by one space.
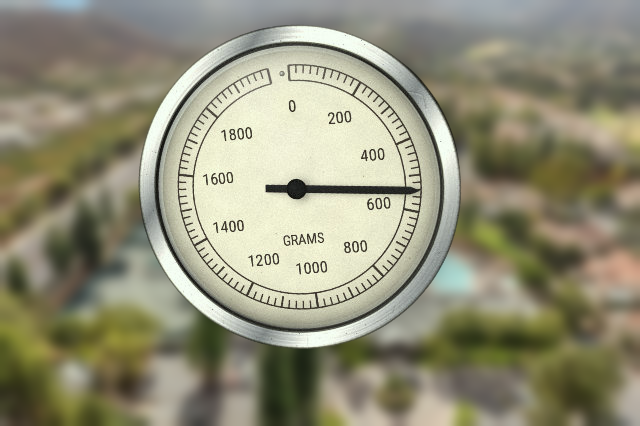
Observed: 540 g
